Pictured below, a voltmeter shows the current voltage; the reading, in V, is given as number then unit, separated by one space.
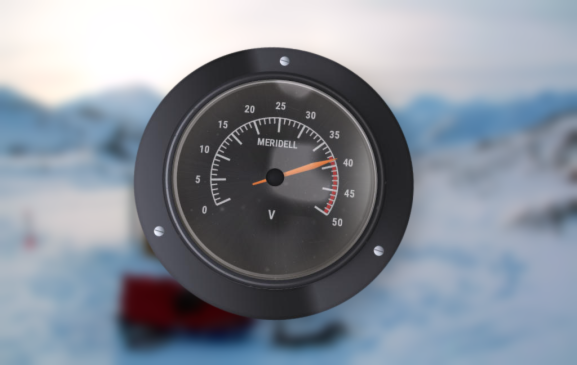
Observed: 39 V
